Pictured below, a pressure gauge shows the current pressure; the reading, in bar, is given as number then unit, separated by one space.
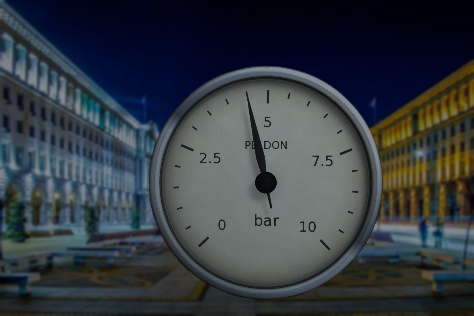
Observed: 4.5 bar
